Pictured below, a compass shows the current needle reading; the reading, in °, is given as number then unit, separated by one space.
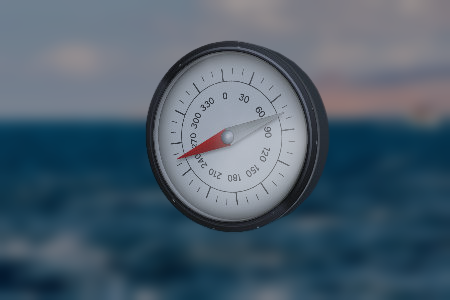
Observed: 255 °
